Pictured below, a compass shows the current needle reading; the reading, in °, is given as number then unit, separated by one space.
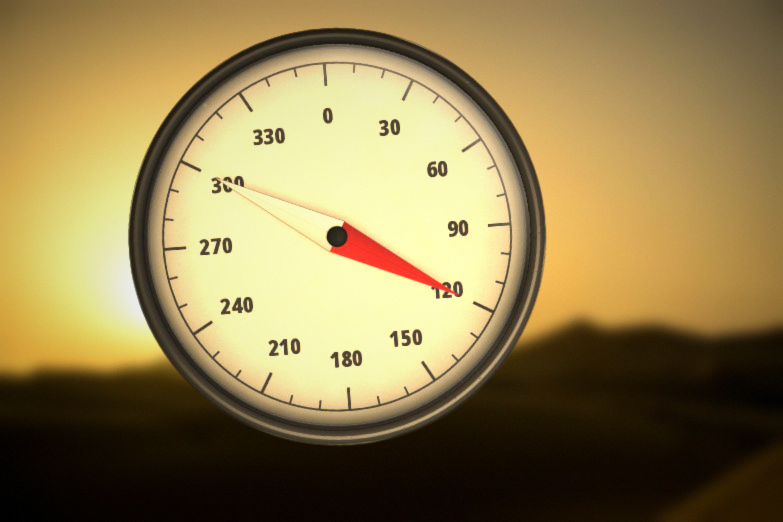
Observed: 120 °
